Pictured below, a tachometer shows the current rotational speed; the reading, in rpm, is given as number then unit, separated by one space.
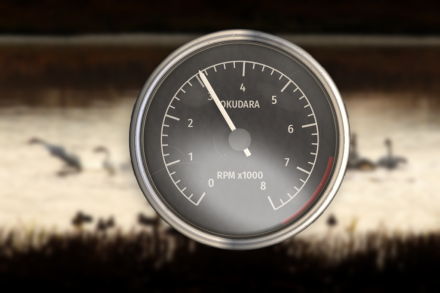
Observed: 3100 rpm
